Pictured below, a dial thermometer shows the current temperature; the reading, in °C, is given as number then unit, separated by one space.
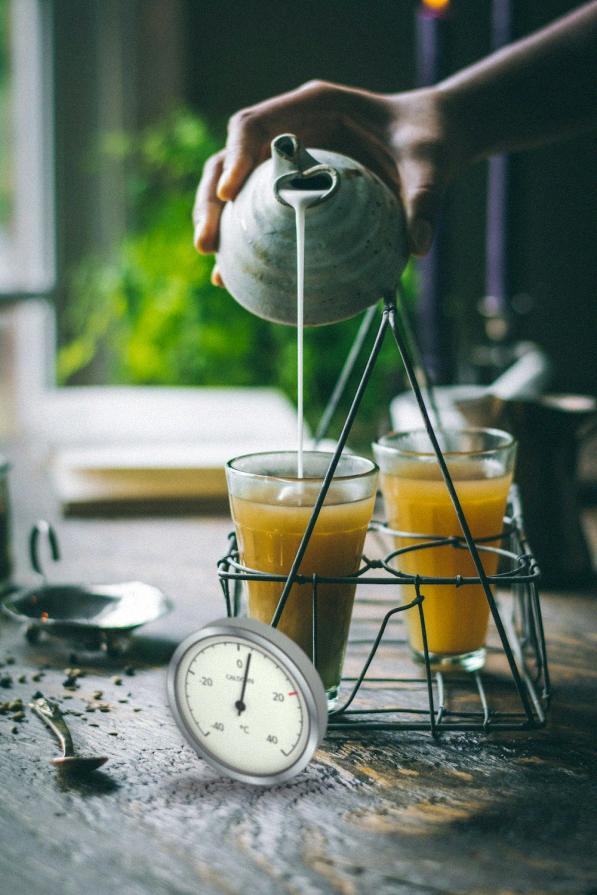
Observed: 4 °C
